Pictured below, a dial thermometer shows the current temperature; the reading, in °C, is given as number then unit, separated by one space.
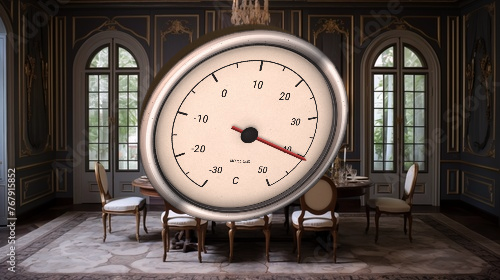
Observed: 40 °C
